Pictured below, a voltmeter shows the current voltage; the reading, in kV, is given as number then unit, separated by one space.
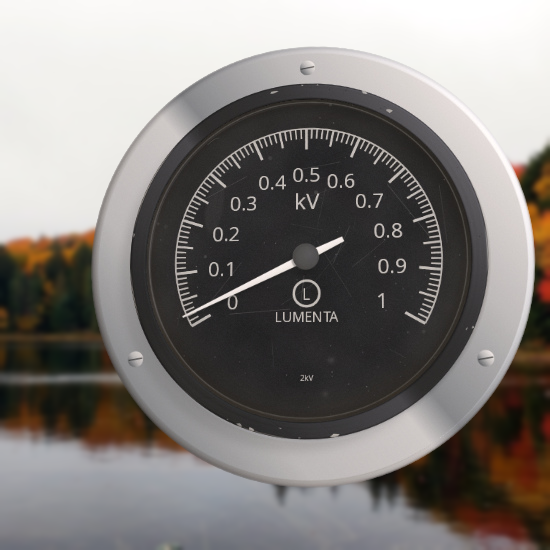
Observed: 0.02 kV
